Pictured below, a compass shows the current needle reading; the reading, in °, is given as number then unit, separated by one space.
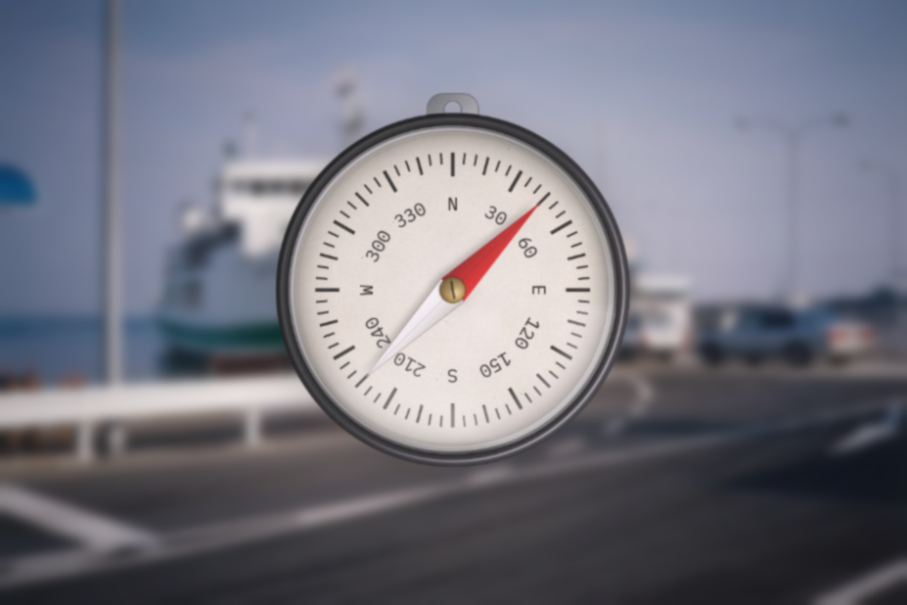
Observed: 45 °
